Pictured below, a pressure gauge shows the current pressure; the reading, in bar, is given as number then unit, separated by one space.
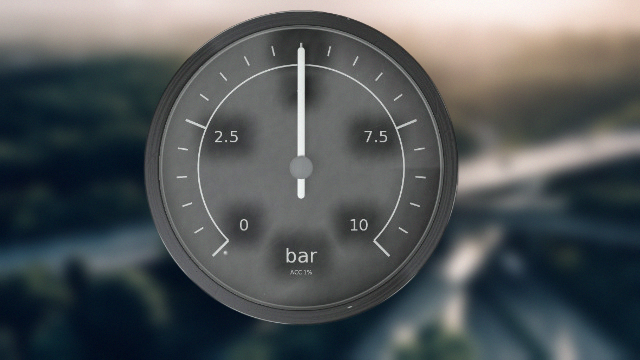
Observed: 5 bar
